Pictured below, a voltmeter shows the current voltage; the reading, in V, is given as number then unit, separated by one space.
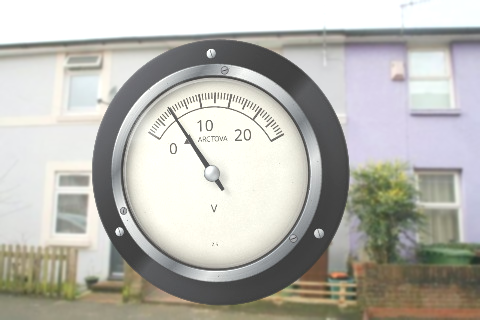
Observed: 5 V
